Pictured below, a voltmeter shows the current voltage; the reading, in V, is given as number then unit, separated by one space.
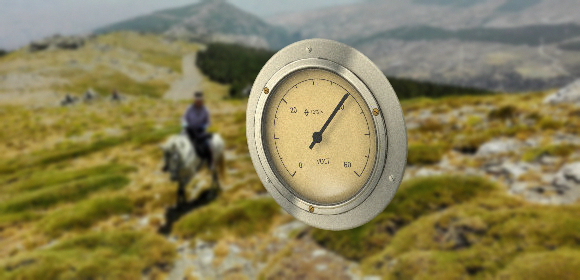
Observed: 40 V
